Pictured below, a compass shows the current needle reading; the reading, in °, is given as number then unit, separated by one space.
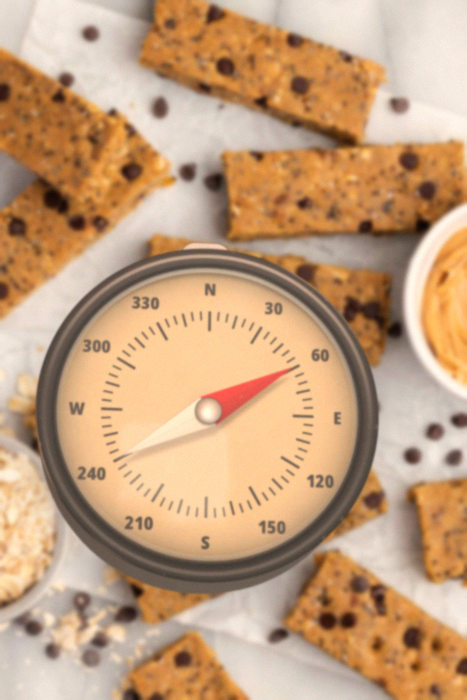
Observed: 60 °
